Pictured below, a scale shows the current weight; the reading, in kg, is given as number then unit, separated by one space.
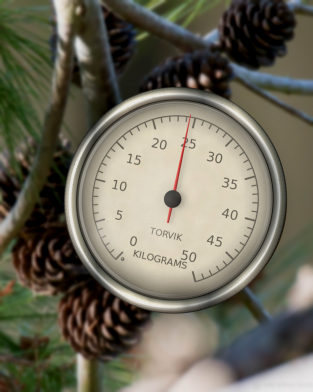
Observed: 24.5 kg
